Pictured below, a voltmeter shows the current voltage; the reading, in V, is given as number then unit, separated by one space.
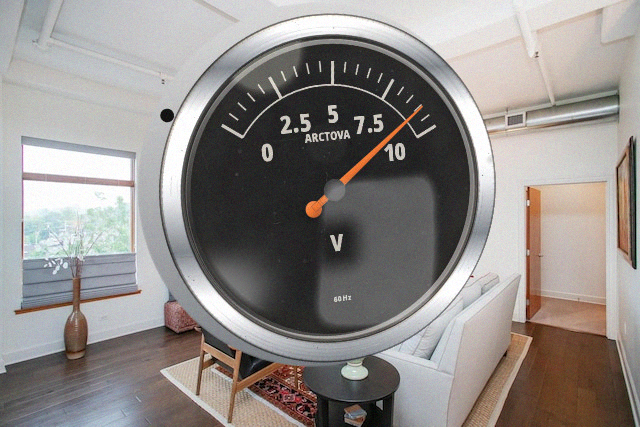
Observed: 9 V
